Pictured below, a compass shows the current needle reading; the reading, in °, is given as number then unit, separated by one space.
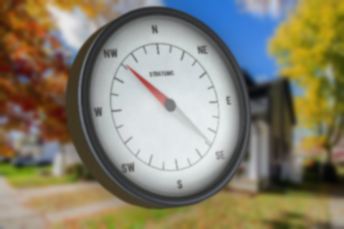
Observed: 315 °
